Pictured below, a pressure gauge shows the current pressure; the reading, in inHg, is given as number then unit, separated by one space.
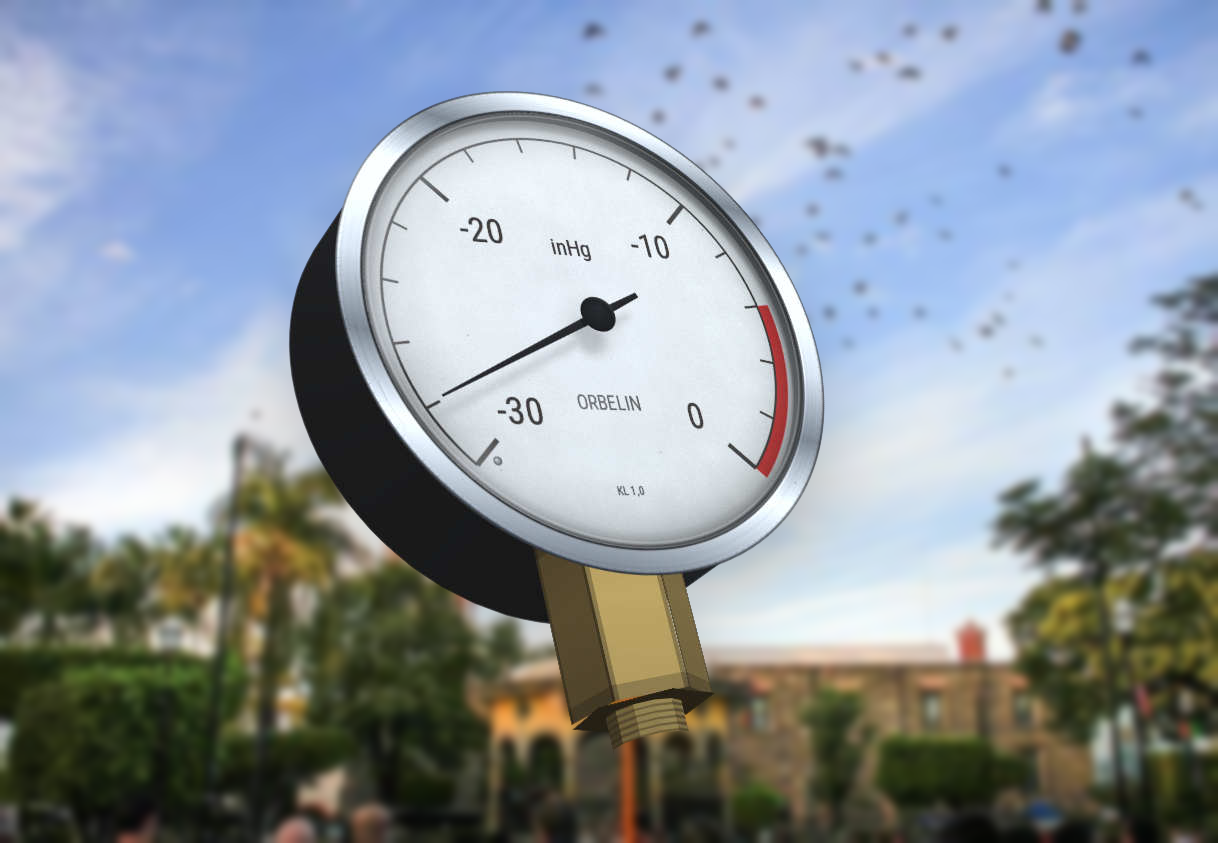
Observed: -28 inHg
